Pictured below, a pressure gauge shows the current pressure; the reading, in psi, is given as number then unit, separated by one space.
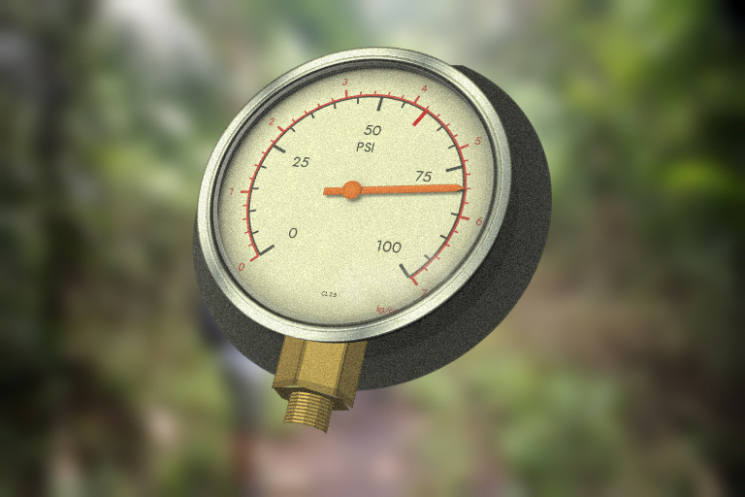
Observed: 80 psi
